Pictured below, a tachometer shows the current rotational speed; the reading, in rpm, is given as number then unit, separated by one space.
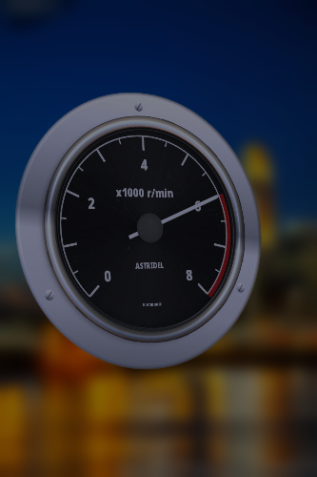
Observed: 6000 rpm
